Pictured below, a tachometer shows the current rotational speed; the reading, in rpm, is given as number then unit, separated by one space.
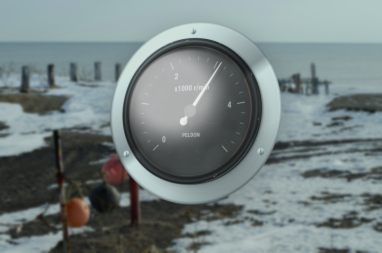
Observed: 3100 rpm
